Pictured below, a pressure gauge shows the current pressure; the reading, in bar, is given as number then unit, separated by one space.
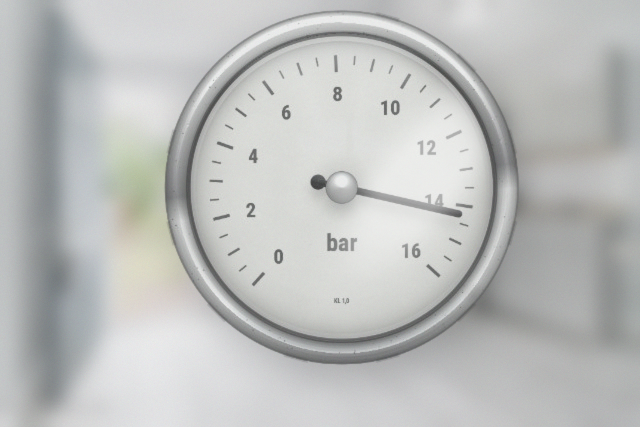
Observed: 14.25 bar
